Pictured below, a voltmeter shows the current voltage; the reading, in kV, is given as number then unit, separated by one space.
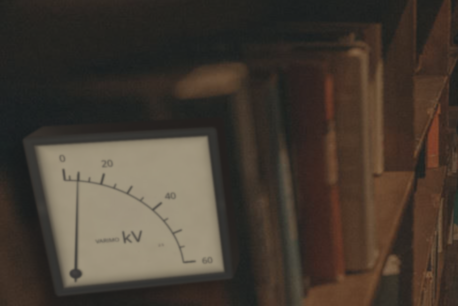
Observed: 10 kV
